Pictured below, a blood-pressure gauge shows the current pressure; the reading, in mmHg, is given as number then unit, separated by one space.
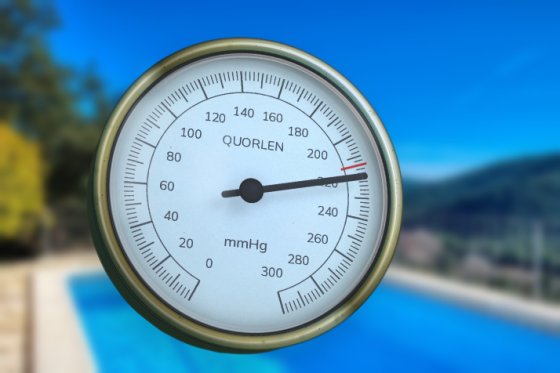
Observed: 220 mmHg
